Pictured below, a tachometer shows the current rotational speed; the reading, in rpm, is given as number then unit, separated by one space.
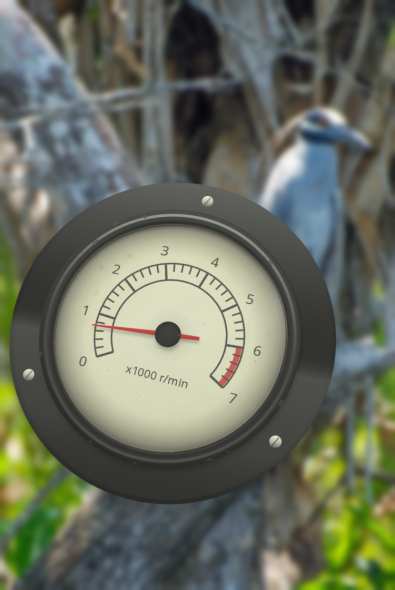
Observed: 700 rpm
